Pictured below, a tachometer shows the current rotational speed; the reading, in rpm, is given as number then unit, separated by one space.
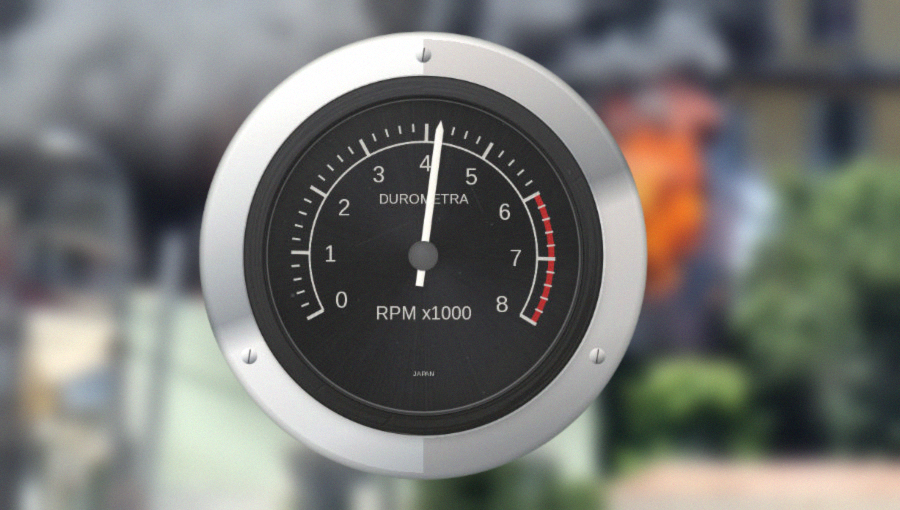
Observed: 4200 rpm
